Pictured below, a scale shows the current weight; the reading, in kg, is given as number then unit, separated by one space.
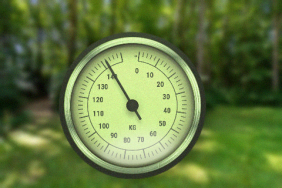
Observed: 142 kg
